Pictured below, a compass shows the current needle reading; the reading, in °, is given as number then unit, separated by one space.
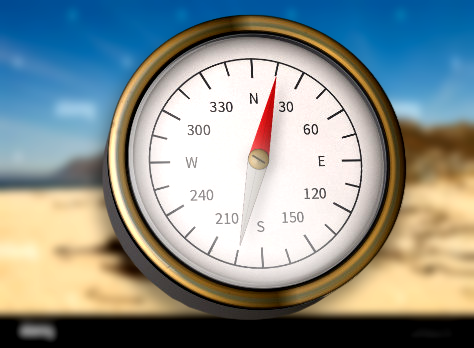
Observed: 15 °
